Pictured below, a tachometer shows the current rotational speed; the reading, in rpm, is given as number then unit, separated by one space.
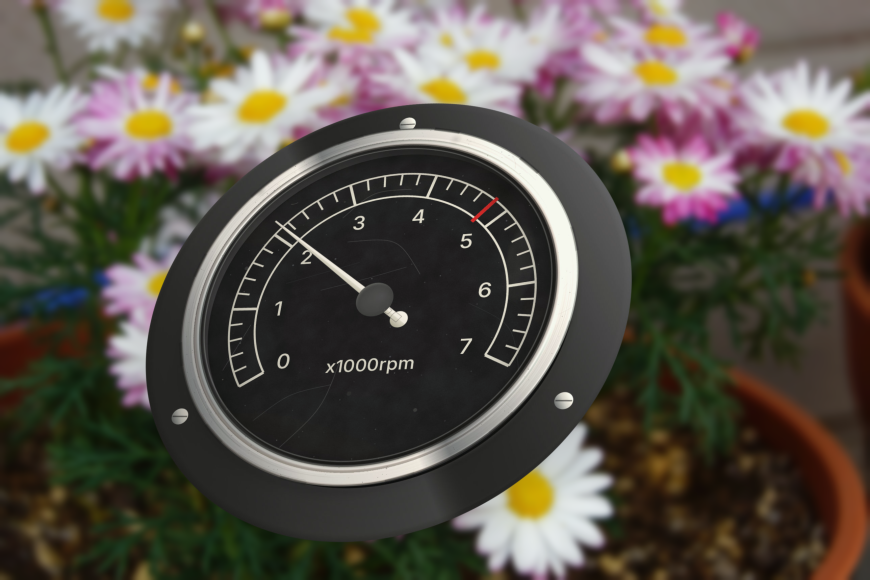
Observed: 2100 rpm
